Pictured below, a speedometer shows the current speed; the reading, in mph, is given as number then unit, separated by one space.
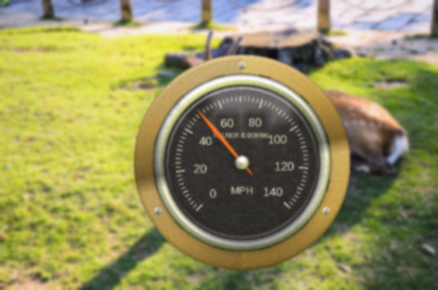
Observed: 50 mph
